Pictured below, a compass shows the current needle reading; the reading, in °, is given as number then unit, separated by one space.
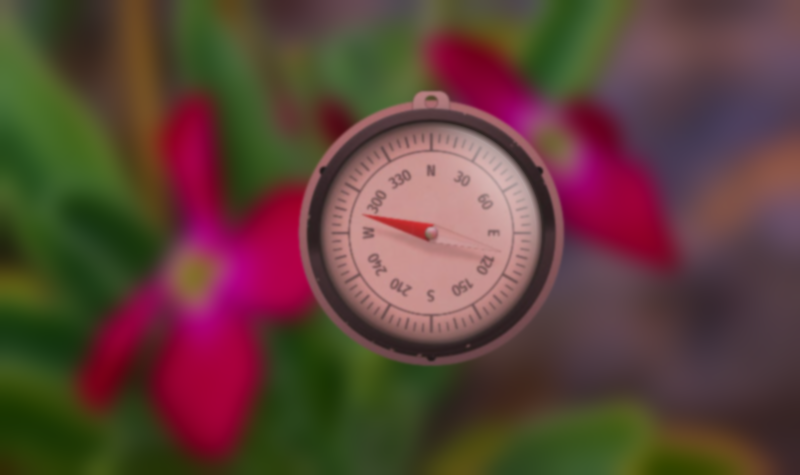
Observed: 285 °
